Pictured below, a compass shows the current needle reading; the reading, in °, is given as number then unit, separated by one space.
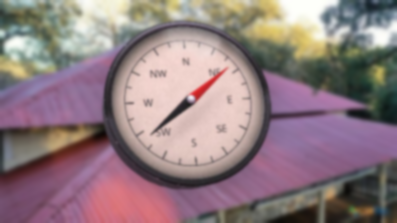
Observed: 52.5 °
